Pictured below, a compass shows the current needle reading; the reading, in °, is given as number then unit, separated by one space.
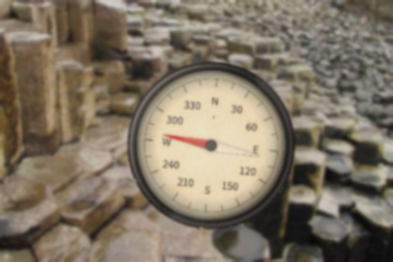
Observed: 277.5 °
